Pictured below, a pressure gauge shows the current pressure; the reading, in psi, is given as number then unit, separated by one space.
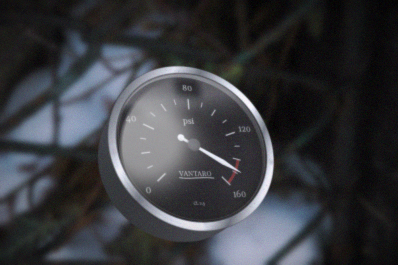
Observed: 150 psi
